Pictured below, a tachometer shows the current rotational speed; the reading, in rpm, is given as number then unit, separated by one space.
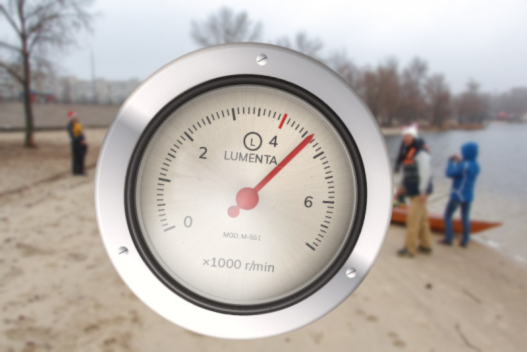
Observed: 4600 rpm
